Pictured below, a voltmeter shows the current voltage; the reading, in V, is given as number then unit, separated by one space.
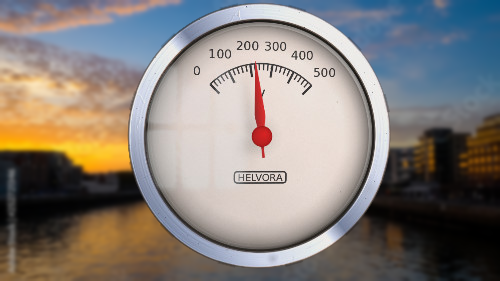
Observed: 220 V
